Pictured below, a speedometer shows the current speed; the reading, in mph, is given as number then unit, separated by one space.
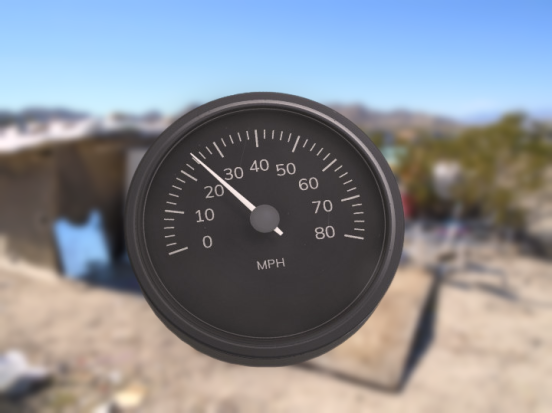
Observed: 24 mph
